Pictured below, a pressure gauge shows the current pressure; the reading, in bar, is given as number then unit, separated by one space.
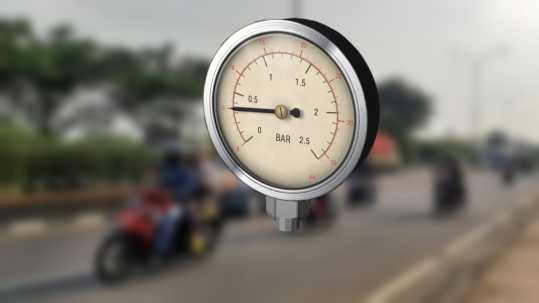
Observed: 0.35 bar
